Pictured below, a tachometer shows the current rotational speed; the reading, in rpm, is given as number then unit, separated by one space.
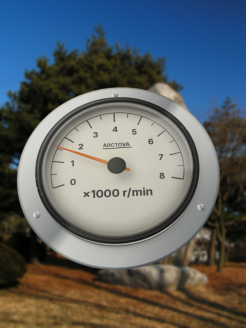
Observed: 1500 rpm
